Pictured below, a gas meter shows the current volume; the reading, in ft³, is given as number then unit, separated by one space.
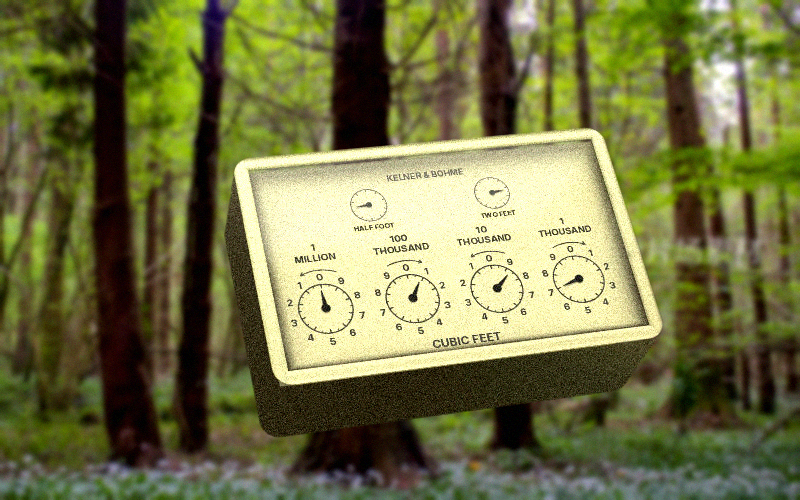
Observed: 8700 ft³
